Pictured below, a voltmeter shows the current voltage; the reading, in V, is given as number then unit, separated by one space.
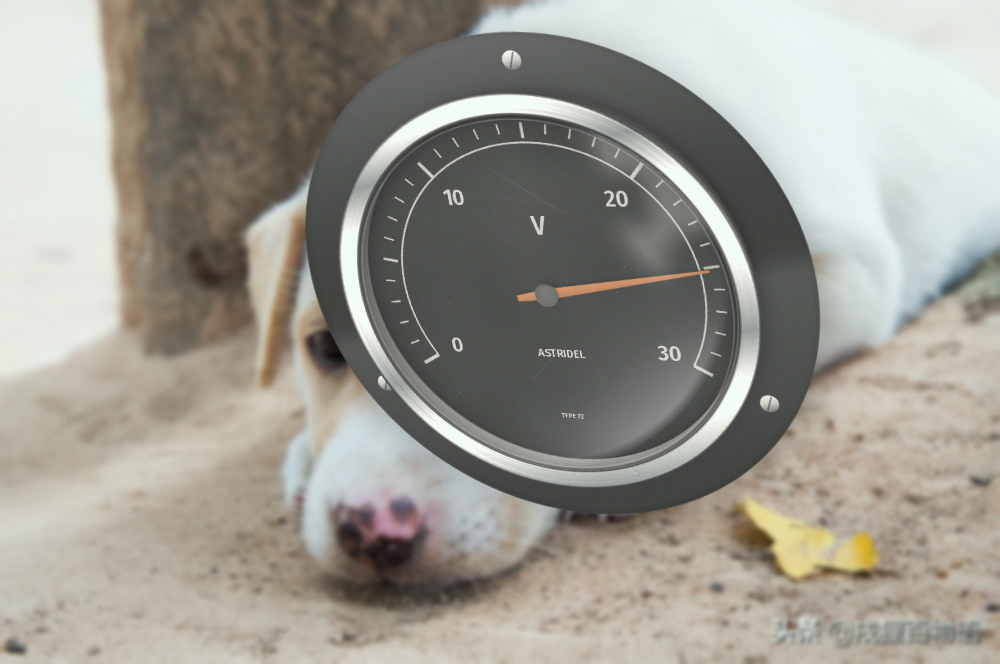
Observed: 25 V
